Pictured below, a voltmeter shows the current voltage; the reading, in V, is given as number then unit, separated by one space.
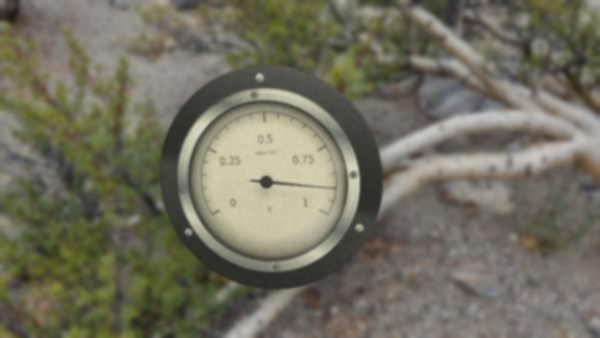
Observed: 0.9 V
